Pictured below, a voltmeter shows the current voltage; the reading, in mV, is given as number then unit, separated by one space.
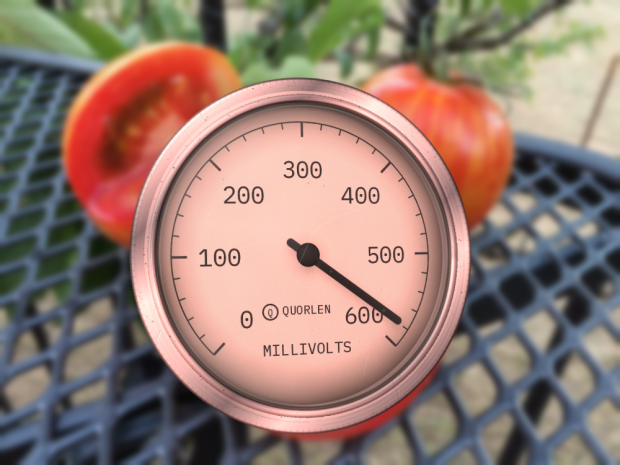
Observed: 580 mV
